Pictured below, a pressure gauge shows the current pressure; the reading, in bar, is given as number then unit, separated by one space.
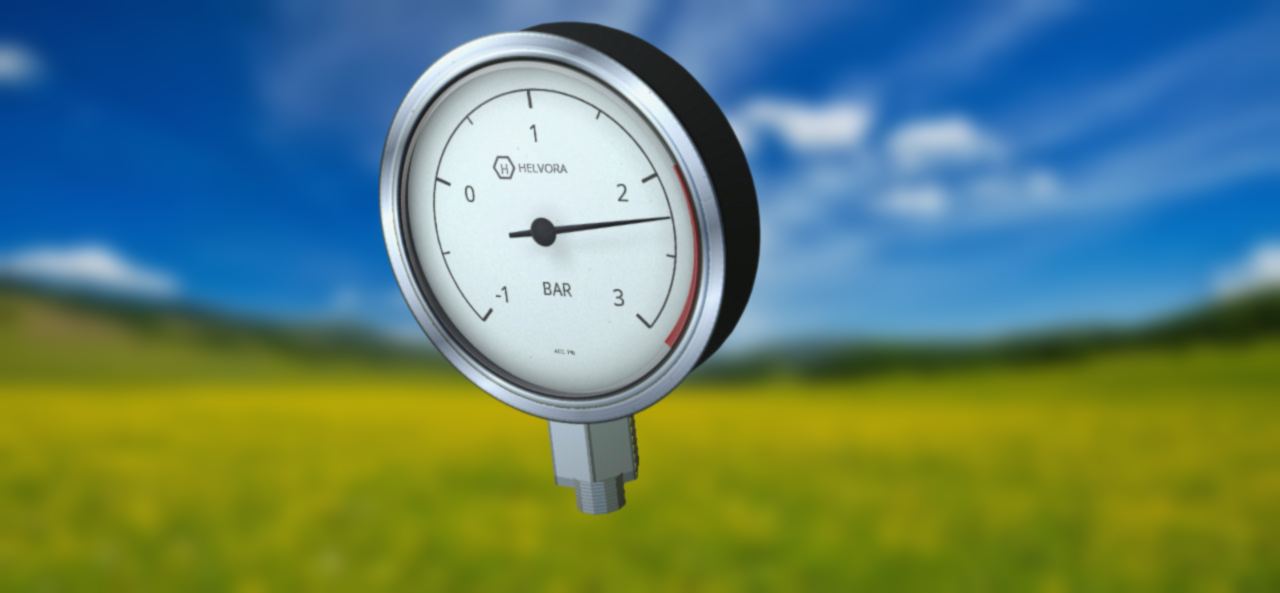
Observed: 2.25 bar
